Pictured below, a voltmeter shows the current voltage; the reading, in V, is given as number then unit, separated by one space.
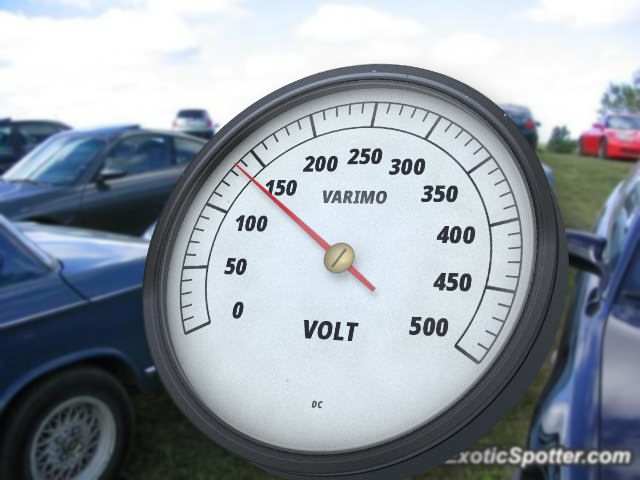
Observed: 135 V
